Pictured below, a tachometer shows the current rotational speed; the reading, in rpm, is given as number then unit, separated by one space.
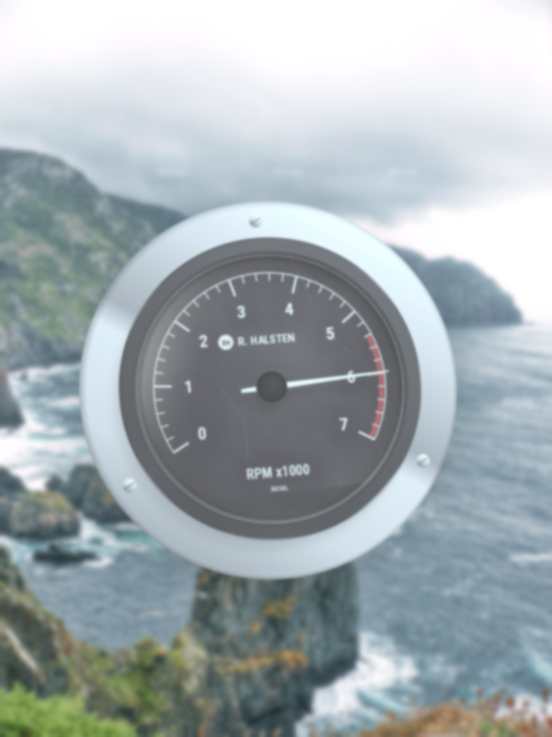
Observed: 6000 rpm
